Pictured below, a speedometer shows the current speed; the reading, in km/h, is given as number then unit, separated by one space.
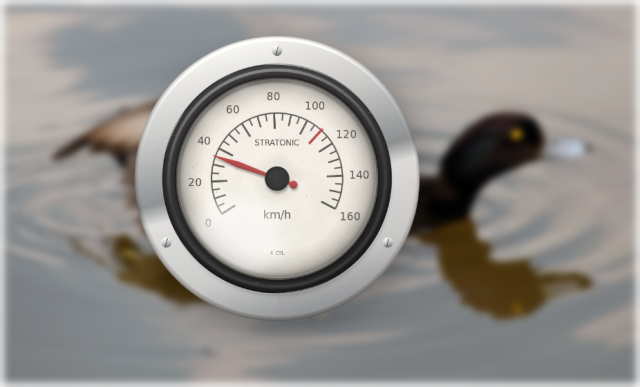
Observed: 35 km/h
